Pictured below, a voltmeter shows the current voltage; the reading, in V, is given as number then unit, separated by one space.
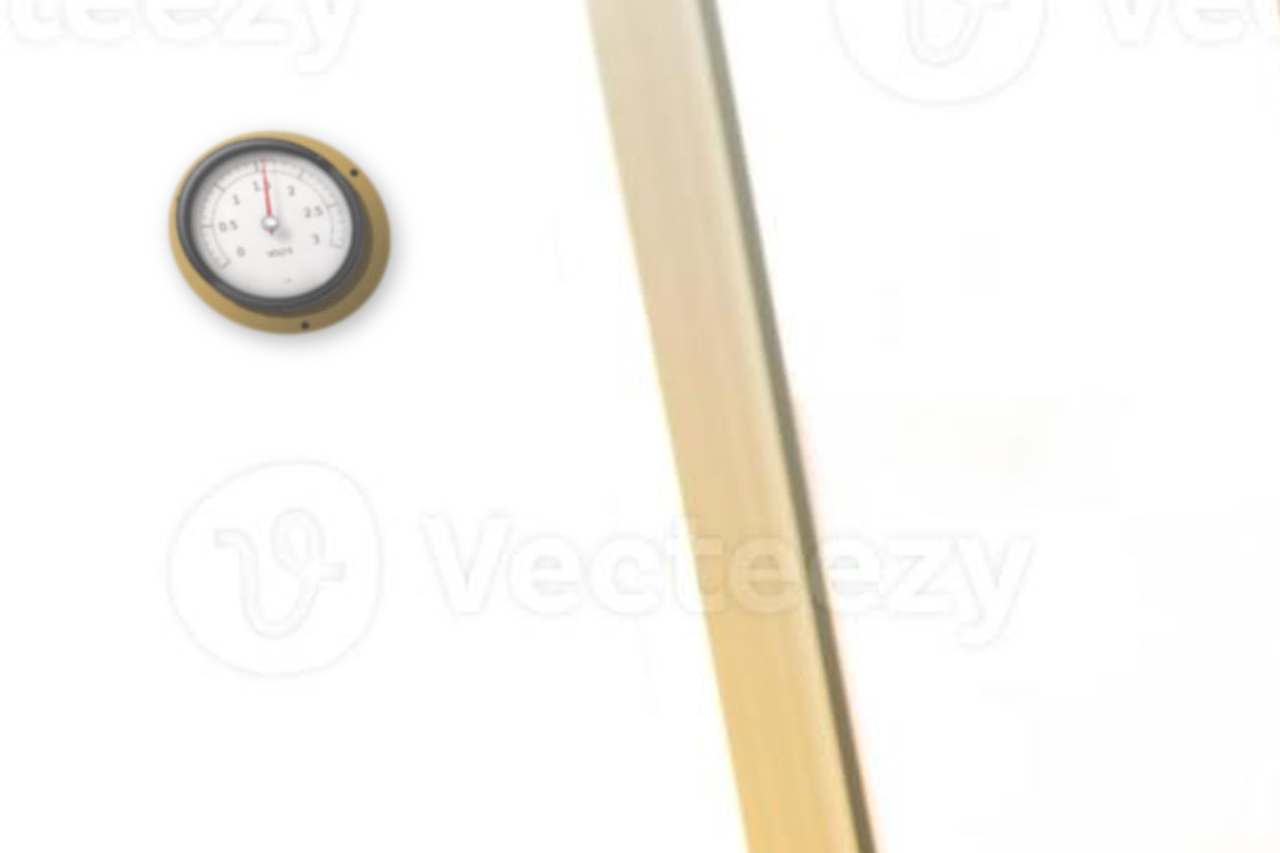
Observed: 1.6 V
